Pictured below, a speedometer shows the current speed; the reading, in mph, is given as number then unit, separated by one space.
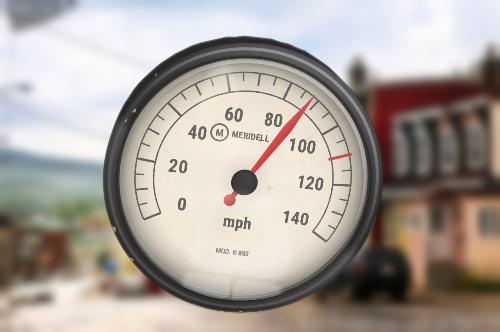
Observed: 87.5 mph
